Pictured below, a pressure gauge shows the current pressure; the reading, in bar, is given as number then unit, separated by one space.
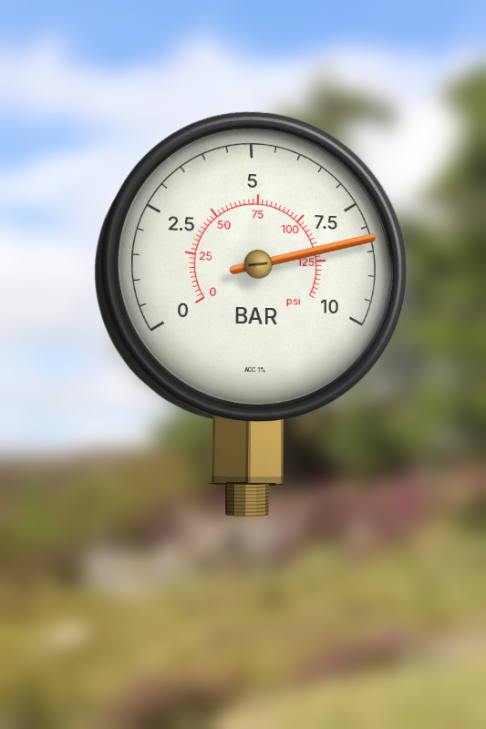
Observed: 8.25 bar
